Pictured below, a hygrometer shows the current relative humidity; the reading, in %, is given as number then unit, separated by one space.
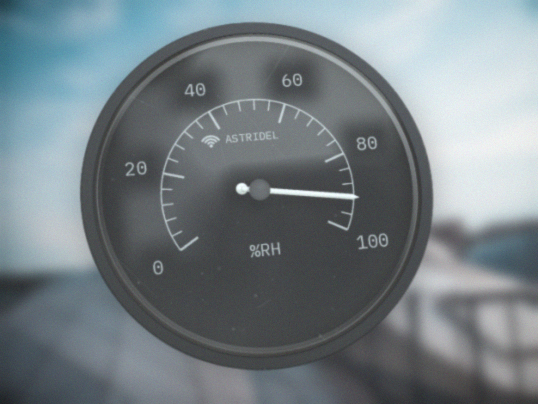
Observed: 92 %
